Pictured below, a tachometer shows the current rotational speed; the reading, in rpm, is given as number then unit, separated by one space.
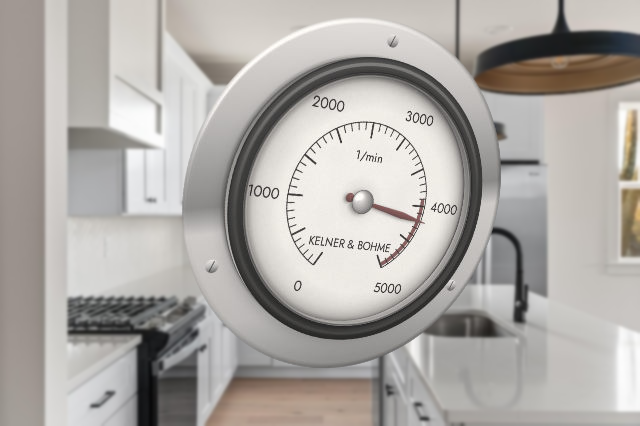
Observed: 4200 rpm
